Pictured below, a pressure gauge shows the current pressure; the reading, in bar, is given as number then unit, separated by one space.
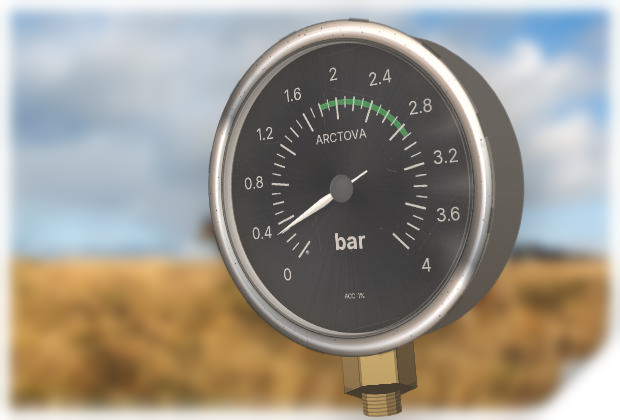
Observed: 0.3 bar
